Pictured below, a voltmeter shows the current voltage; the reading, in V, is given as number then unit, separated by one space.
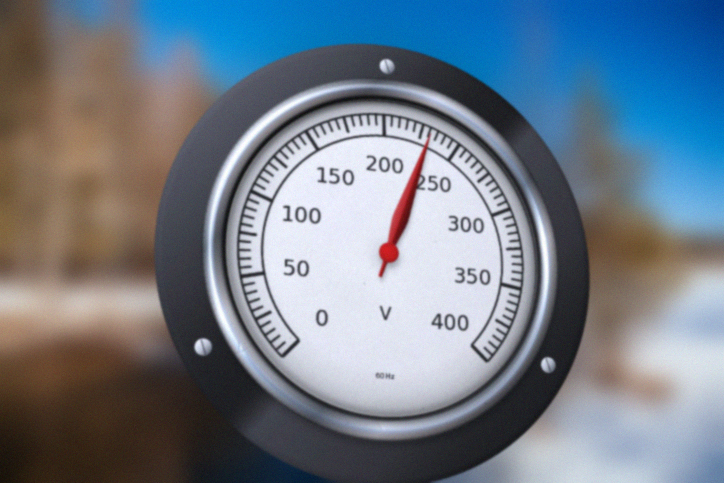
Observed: 230 V
